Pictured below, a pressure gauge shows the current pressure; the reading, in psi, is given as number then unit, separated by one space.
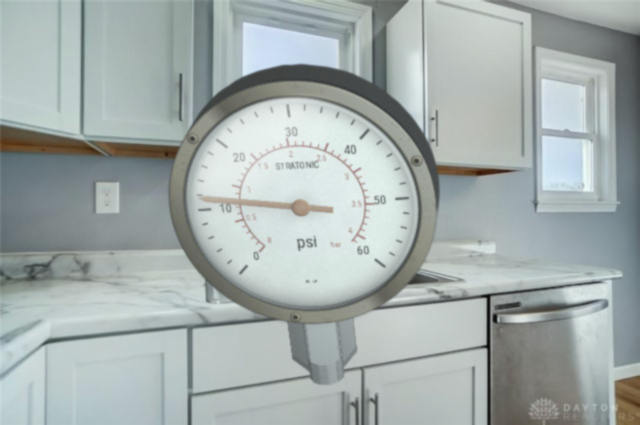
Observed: 12 psi
